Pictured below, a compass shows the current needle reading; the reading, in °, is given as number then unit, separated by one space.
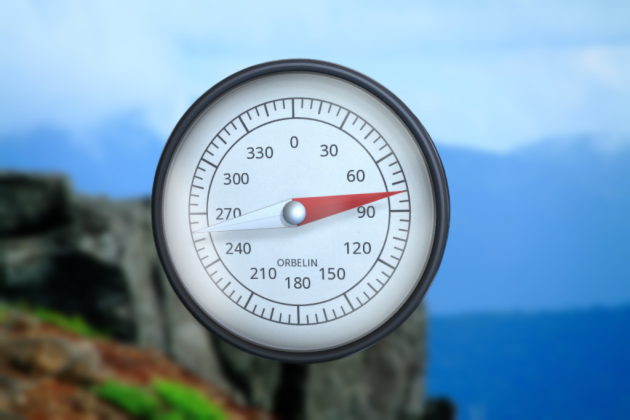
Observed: 80 °
